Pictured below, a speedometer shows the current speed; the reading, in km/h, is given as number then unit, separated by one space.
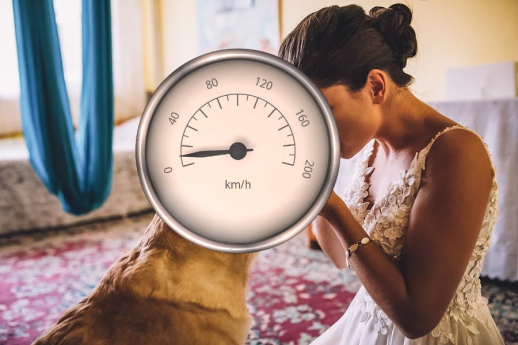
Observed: 10 km/h
